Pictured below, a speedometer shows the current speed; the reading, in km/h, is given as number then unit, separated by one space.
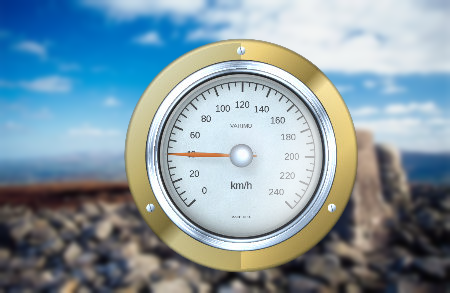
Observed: 40 km/h
